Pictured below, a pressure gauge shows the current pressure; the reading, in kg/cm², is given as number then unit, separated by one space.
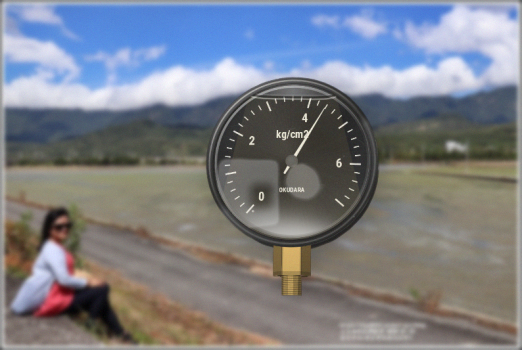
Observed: 4.4 kg/cm²
